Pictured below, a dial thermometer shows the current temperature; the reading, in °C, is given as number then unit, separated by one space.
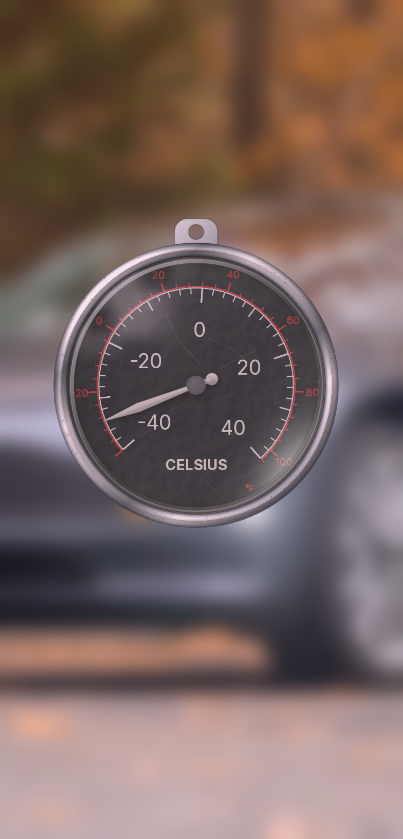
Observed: -34 °C
